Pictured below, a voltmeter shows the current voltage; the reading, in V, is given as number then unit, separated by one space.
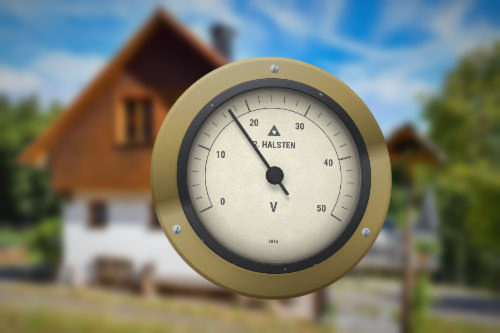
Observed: 17 V
